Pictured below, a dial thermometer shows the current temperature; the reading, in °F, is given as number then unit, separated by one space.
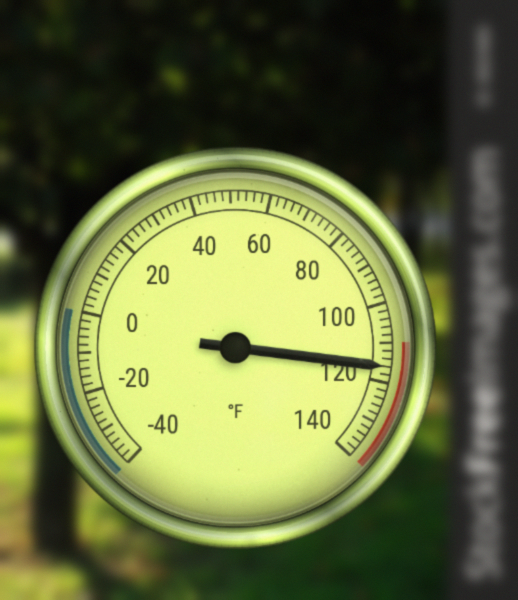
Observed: 116 °F
